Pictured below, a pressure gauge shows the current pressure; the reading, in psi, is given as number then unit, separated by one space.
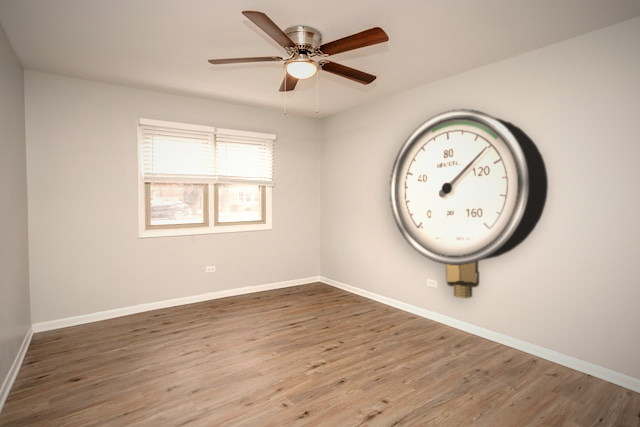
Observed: 110 psi
